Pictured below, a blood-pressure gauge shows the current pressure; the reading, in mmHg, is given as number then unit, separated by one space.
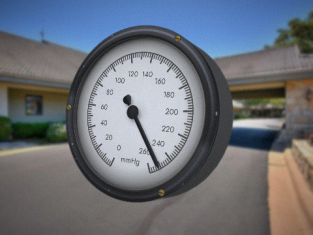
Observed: 250 mmHg
